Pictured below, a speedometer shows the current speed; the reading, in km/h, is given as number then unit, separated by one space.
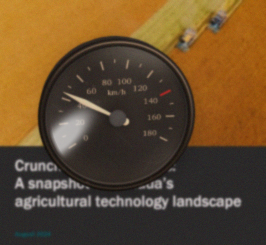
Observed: 45 km/h
